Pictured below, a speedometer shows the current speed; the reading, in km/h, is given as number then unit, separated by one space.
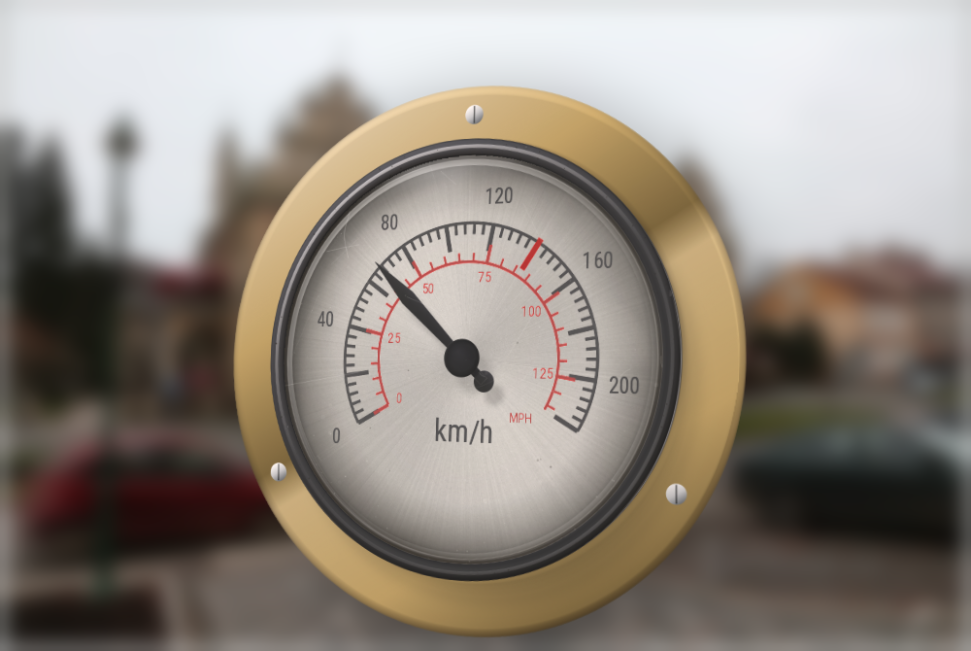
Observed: 68 km/h
